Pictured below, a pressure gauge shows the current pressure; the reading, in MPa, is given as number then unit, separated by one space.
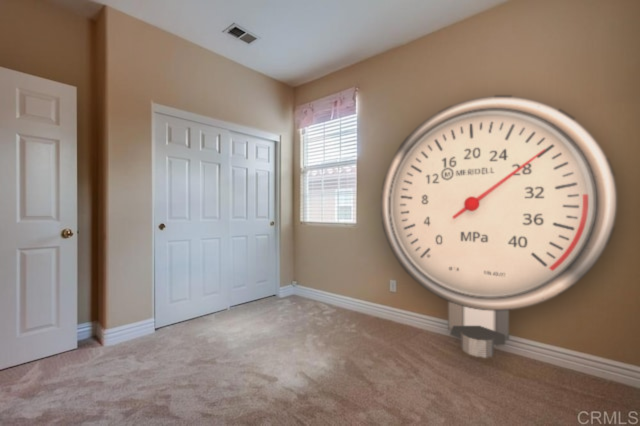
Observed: 28 MPa
